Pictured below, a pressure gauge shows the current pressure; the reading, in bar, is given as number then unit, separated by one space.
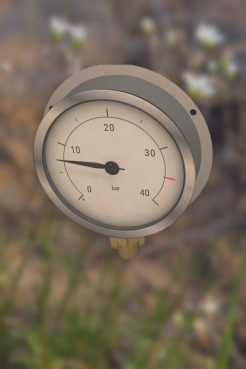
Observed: 7.5 bar
